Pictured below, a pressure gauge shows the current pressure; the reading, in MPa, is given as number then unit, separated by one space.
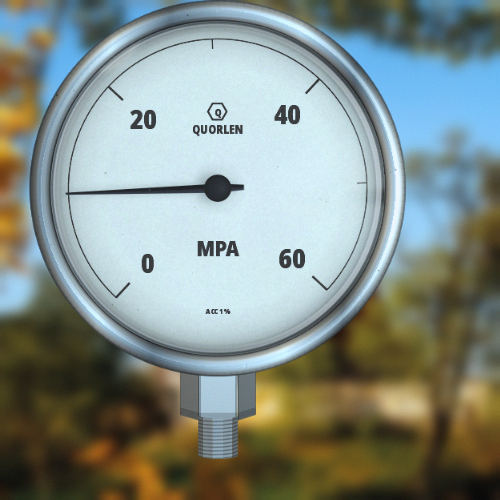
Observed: 10 MPa
